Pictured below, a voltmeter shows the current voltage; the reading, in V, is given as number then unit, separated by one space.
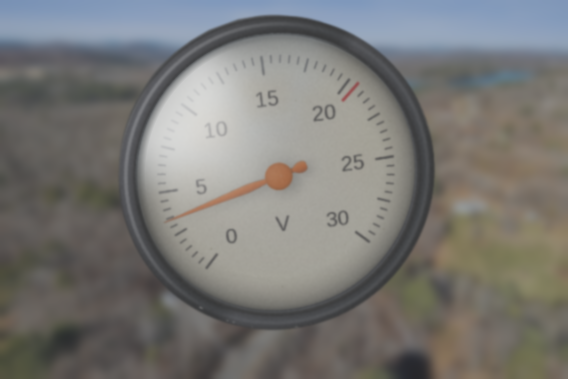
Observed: 3.5 V
